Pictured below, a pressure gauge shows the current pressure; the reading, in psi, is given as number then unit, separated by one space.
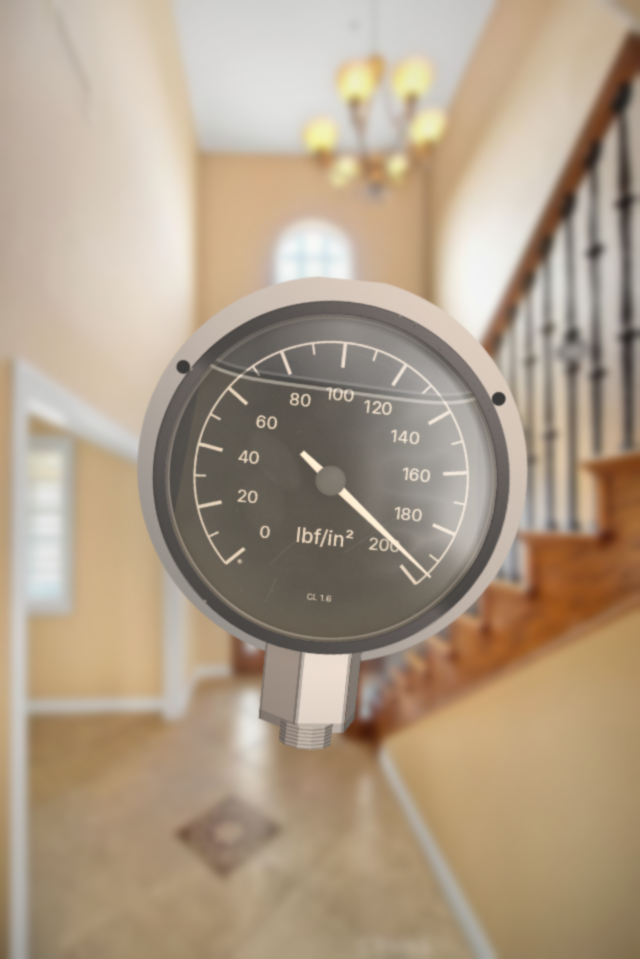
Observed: 195 psi
